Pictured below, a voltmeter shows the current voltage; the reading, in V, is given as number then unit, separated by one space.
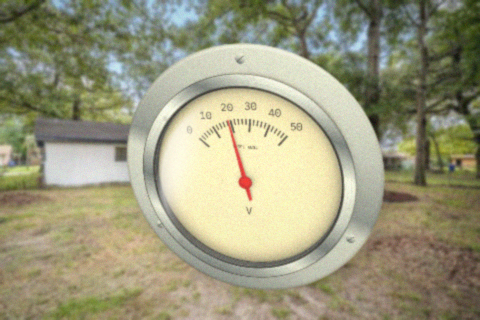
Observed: 20 V
